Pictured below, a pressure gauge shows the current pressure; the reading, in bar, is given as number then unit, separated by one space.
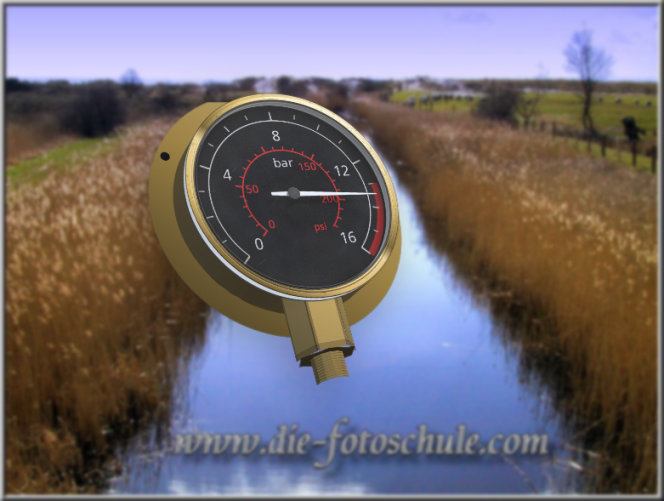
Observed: 13.5 bar
